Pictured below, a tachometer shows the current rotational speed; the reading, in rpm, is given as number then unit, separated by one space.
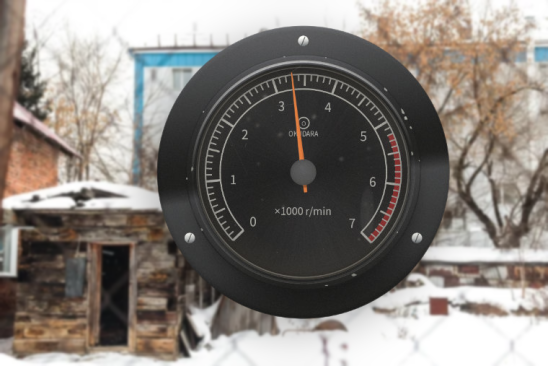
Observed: 3300 rpm
